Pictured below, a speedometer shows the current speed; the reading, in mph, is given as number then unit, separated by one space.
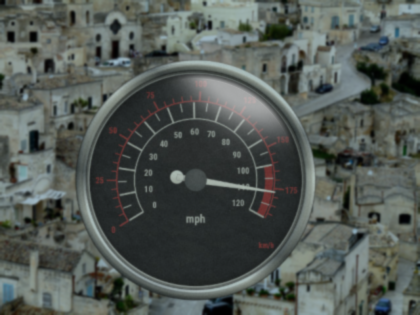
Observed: 110 mph
